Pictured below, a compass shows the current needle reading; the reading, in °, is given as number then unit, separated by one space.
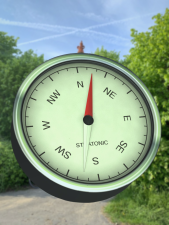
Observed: 15 °
